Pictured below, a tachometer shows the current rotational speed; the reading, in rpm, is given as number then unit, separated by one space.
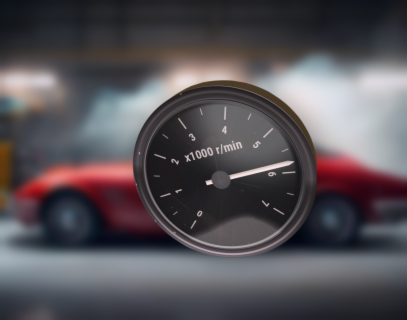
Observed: 5750 rpm
